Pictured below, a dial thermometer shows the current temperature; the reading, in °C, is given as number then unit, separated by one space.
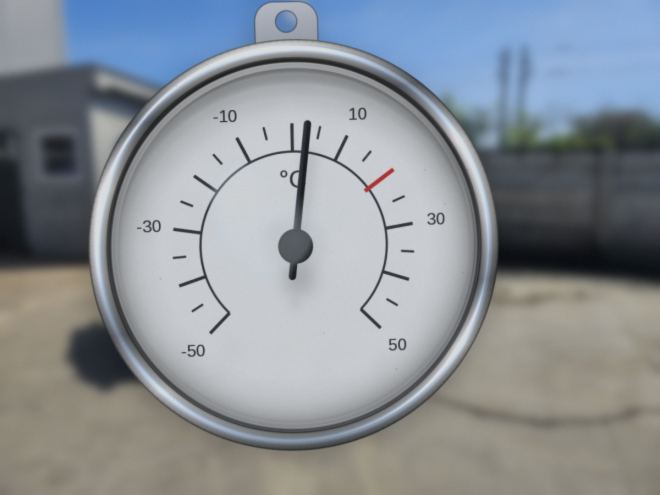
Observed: 2.5 °C
